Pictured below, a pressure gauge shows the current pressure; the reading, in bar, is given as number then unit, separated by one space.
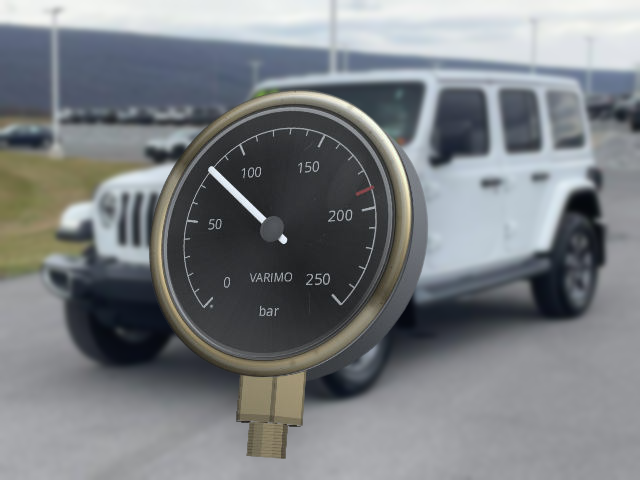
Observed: 80 bar
